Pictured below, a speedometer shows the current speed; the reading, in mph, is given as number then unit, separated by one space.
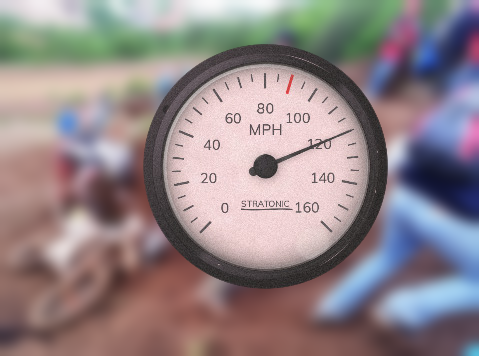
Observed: 120 mph
